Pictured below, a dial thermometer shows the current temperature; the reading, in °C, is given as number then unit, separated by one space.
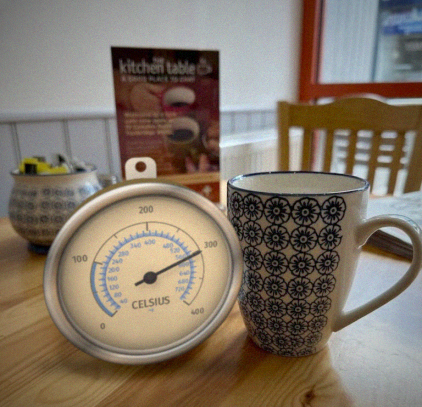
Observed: 300 °C
